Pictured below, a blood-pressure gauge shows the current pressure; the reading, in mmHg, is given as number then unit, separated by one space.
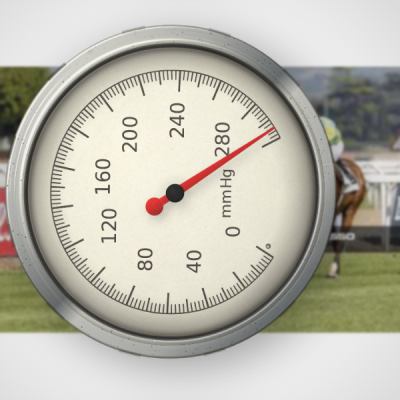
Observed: 294 mmHg
